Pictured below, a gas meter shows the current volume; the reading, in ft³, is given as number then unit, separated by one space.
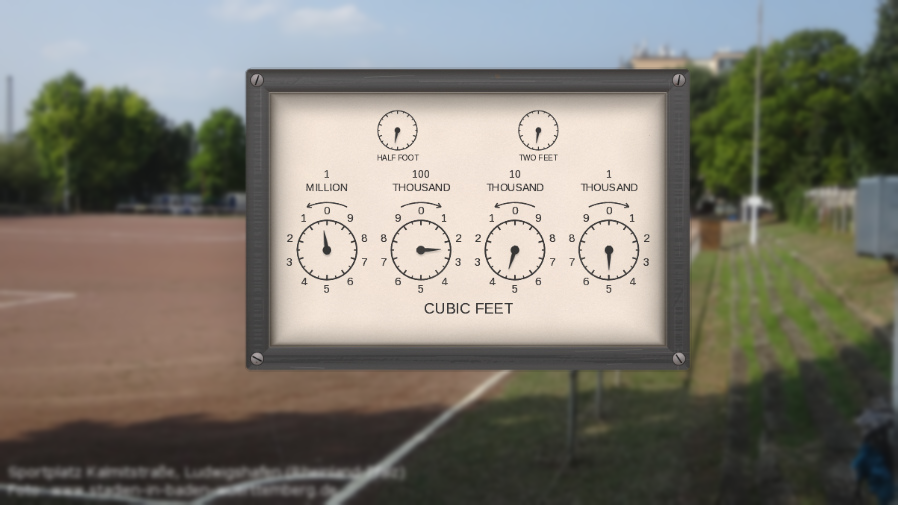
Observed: 24500 ft³
